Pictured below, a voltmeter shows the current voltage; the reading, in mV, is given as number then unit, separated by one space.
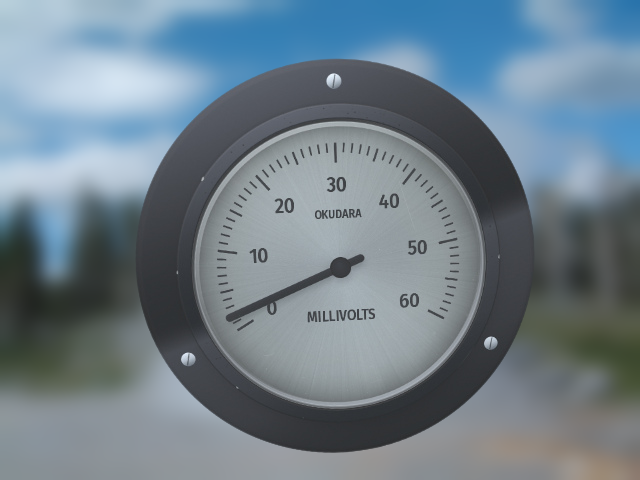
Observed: 2 mV
